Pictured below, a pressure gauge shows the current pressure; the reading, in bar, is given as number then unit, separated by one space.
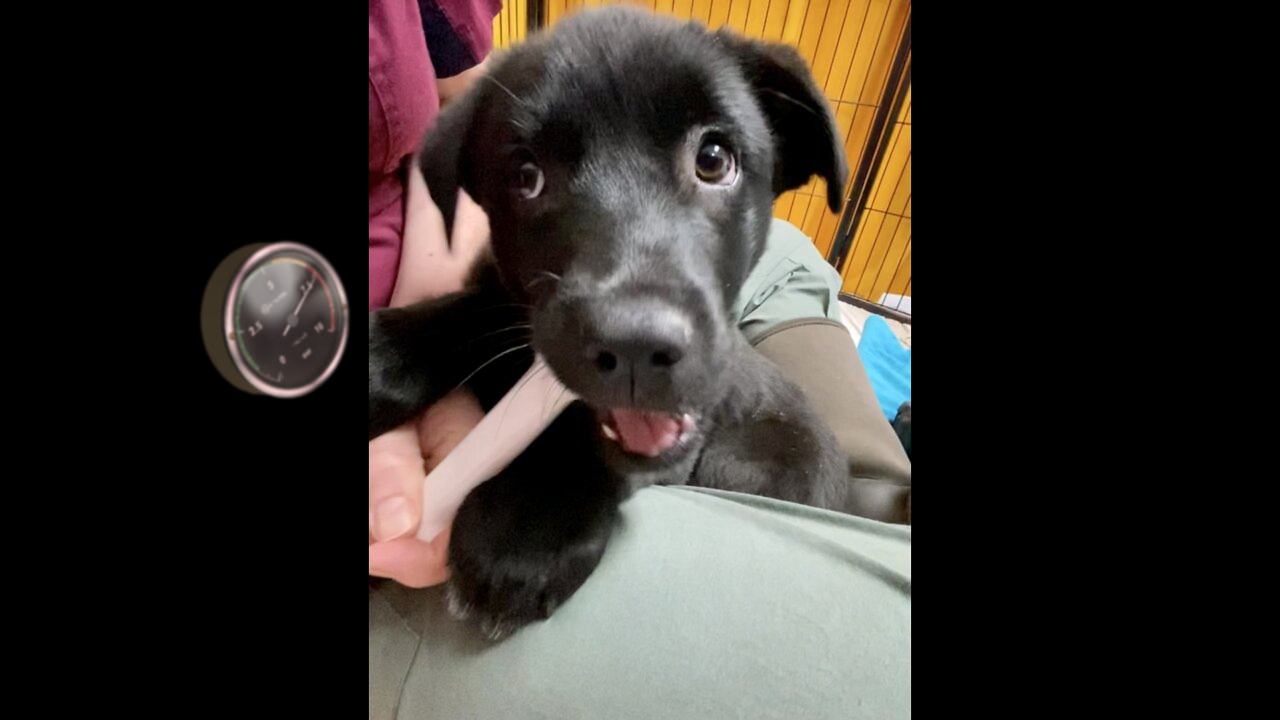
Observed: 7.5 bar
